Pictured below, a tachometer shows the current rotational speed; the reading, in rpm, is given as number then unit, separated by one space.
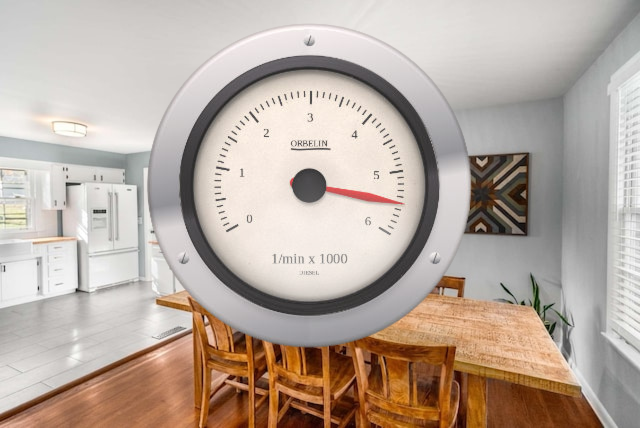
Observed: 5500 rpm
